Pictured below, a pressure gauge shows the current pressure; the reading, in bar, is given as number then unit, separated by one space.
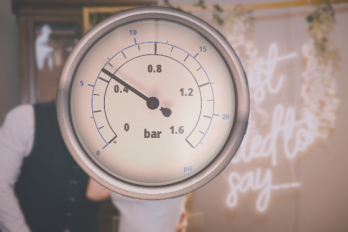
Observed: 0.45 bar
